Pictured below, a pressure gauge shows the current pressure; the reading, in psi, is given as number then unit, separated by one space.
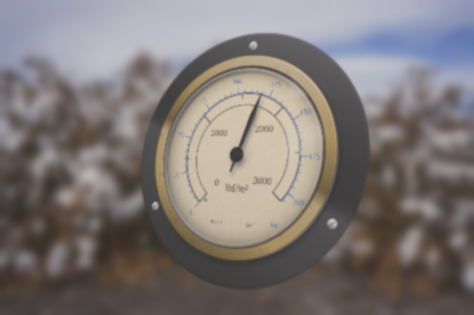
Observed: 1750 psi
